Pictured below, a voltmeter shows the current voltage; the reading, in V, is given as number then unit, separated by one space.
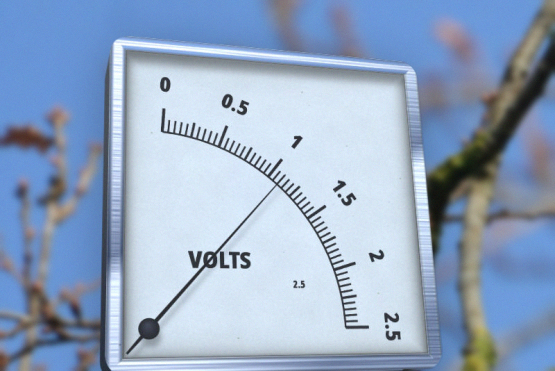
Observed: 1.1 V
